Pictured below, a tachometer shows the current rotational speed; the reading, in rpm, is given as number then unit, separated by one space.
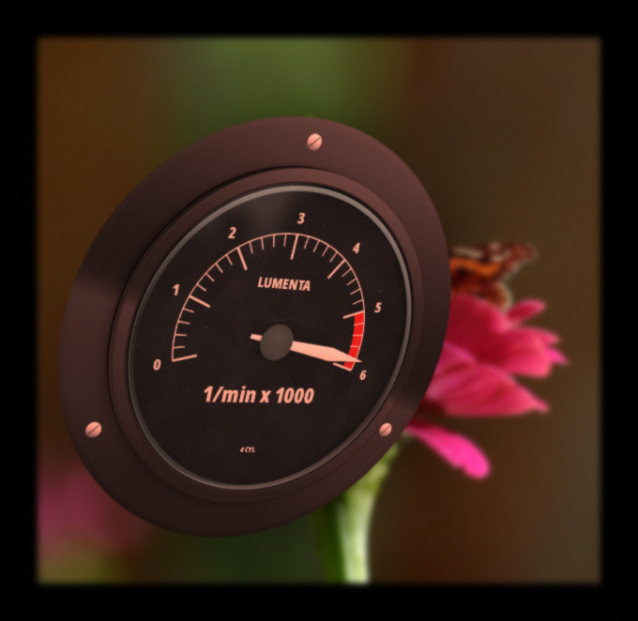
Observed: 5800 rpm
